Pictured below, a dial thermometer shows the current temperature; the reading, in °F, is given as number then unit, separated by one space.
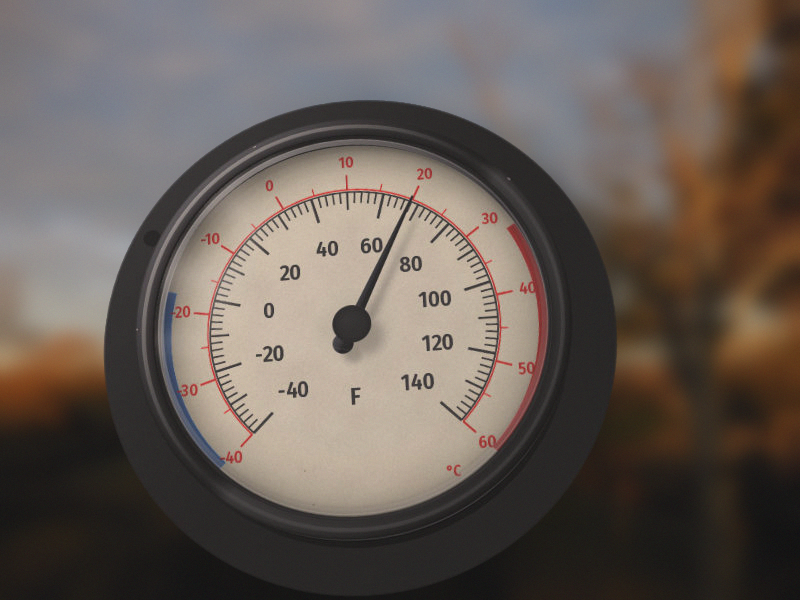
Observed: 68 °F
